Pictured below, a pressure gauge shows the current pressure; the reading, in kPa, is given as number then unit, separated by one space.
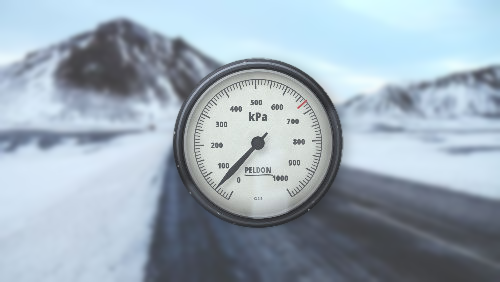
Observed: 50 kPa
